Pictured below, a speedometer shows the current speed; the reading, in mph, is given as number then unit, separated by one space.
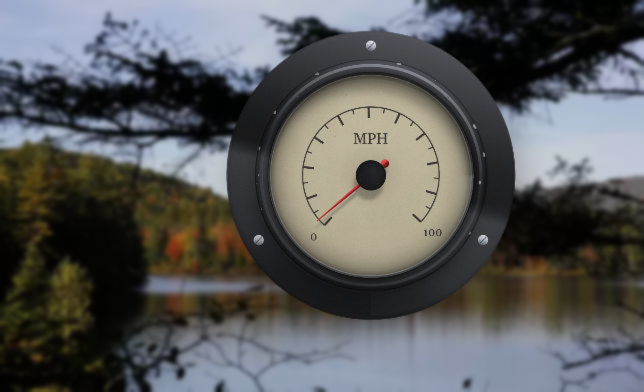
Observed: 2.5 mph
